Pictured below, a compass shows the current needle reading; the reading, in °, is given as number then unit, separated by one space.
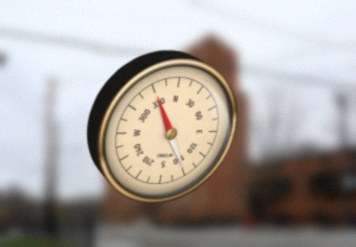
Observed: 330 °
